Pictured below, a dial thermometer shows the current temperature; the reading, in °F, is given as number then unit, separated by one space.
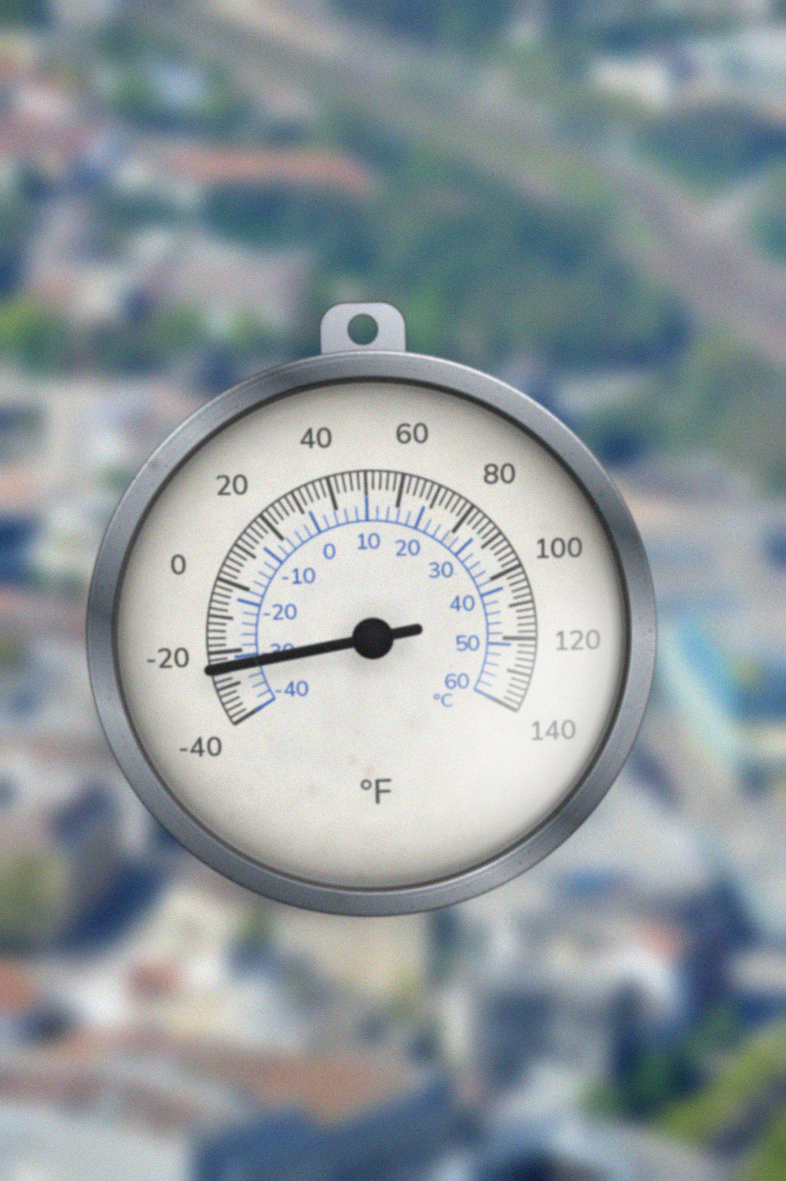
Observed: -24 °F
